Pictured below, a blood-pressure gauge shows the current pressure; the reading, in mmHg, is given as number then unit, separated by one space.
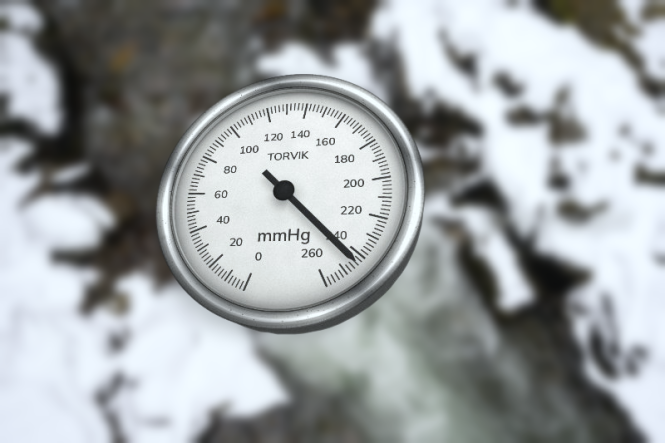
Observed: 244 mmHg
